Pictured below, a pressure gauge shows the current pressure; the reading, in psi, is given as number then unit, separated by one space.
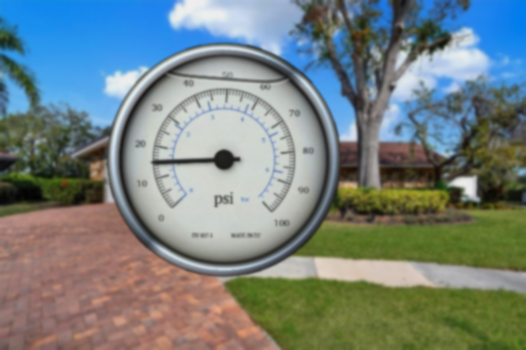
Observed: 15 psi
